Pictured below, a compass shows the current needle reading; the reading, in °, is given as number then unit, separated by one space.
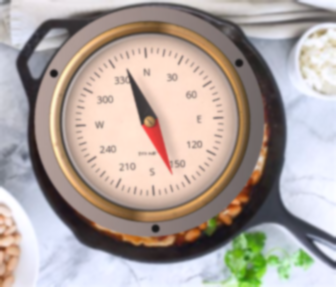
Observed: 160 °
